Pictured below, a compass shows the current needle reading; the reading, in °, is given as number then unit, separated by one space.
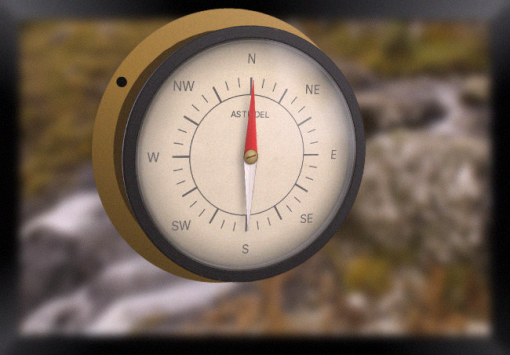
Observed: 0 °
